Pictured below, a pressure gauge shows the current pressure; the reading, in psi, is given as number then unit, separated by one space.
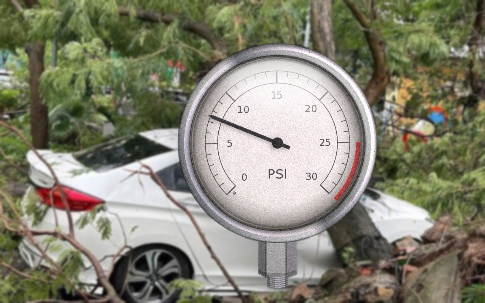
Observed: 7.5 psi
